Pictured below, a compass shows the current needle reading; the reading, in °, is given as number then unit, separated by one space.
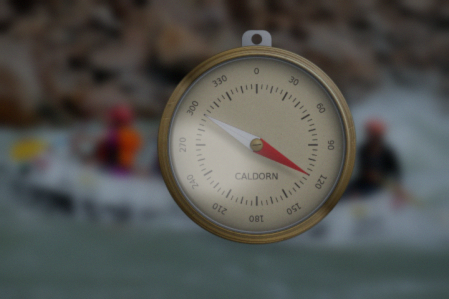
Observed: 120 °
